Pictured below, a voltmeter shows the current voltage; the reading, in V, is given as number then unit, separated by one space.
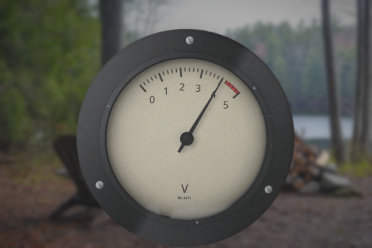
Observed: 4 V
